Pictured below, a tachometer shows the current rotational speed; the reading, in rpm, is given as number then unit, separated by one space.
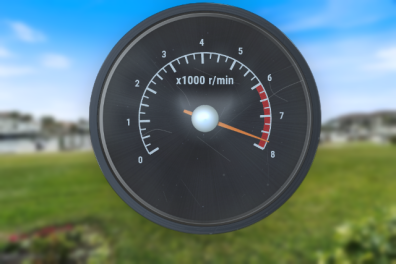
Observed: 7750 rpm
